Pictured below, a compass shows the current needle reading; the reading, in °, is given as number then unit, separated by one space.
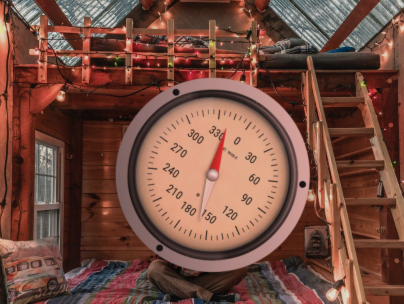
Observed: 340 °
